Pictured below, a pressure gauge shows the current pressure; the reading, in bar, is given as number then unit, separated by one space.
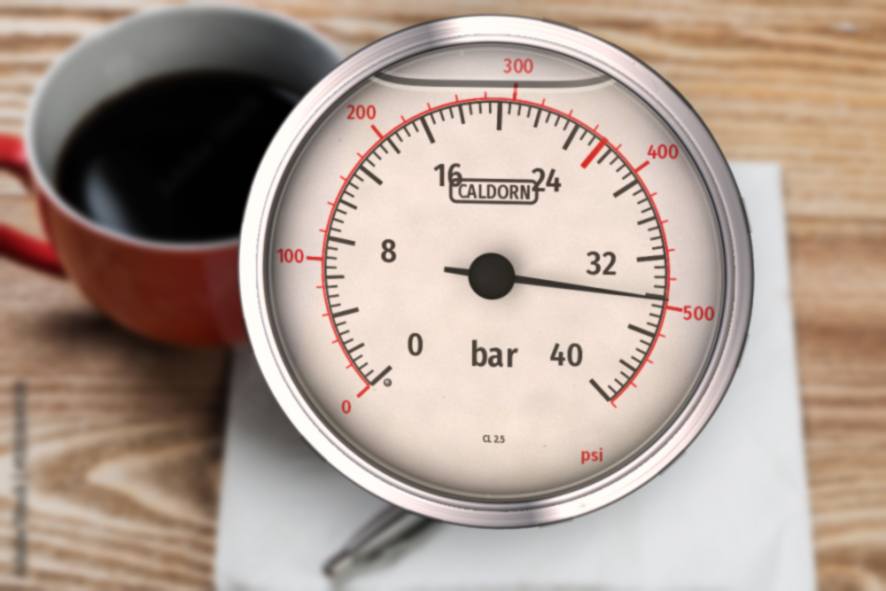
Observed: 34 bar
